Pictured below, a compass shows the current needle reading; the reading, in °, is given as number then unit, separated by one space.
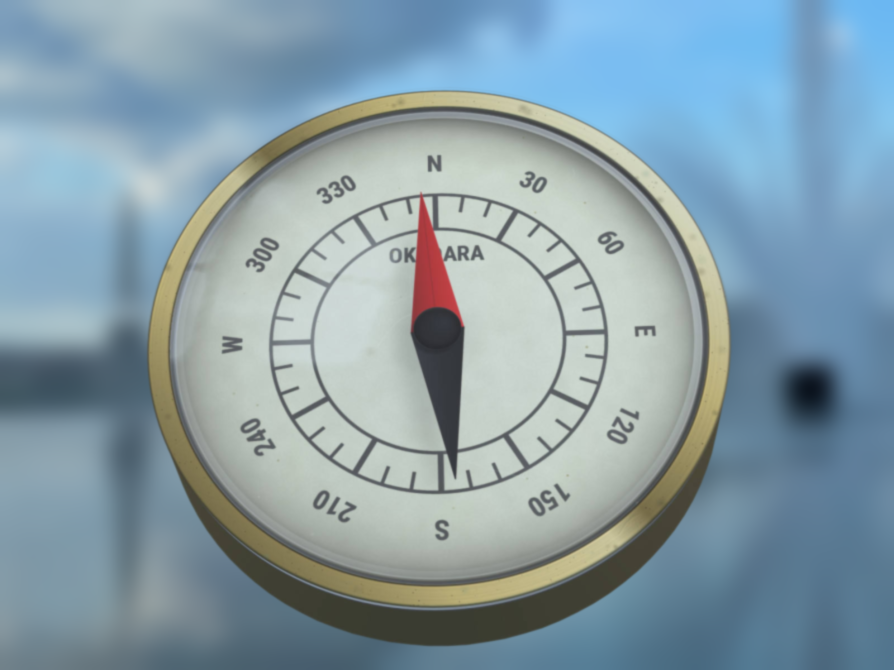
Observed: 355 °
